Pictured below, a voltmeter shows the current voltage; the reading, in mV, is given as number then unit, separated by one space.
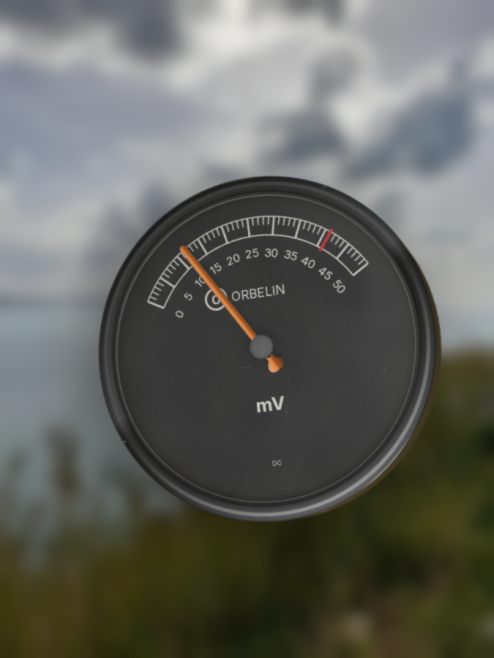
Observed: 12 mV
